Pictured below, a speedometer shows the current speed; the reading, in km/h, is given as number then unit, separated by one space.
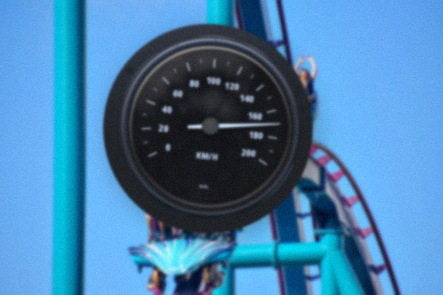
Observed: 170 km/h
